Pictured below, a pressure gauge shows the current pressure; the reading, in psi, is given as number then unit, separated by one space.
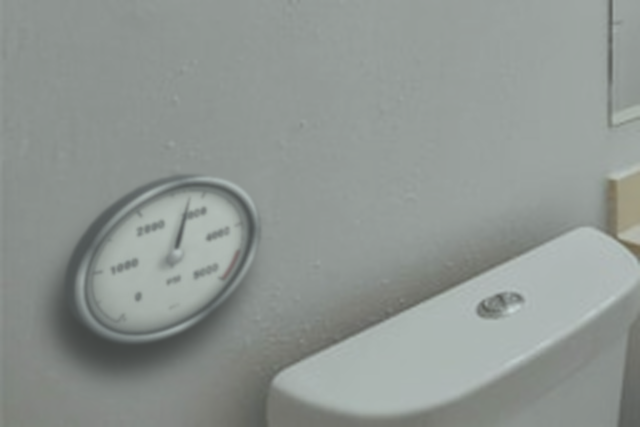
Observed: 2750 psi
